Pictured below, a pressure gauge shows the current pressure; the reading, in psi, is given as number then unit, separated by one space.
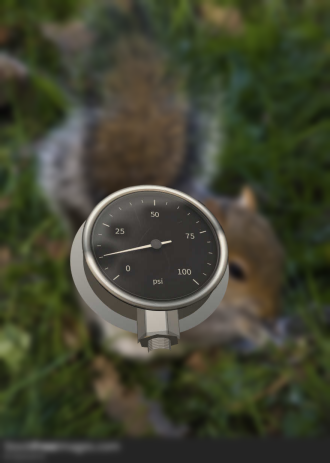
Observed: 10 psi
